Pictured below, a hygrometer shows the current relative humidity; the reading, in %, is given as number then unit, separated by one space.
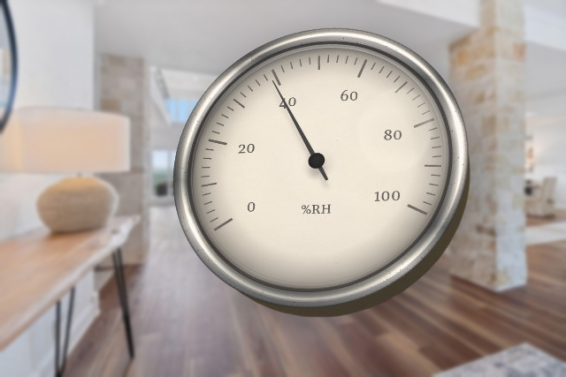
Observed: 39 %
